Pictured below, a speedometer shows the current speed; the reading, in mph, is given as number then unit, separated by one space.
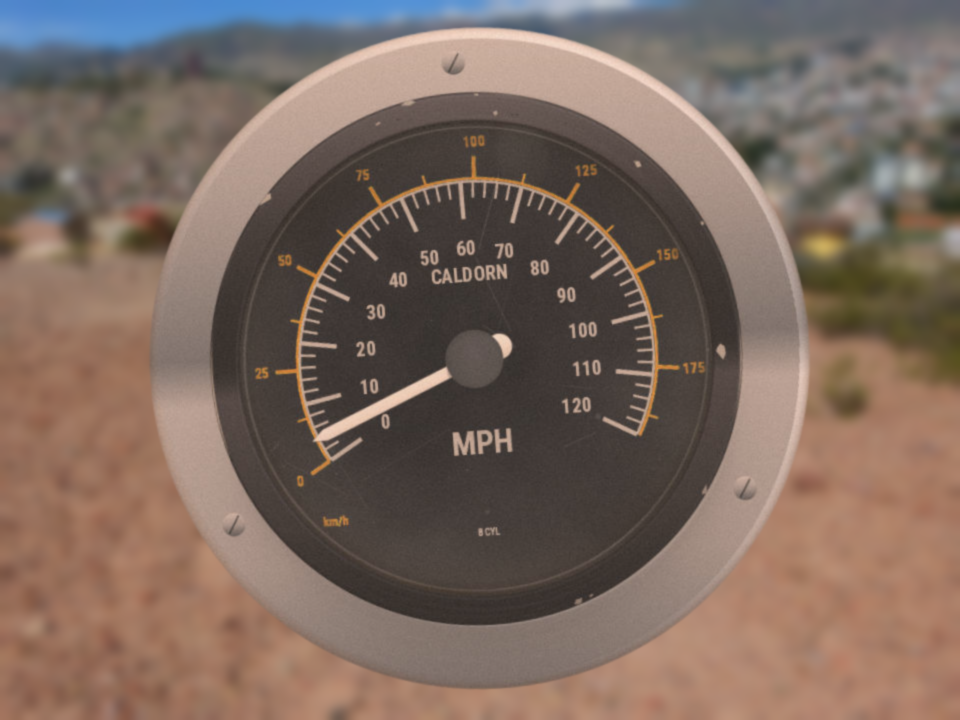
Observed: 4 mph
